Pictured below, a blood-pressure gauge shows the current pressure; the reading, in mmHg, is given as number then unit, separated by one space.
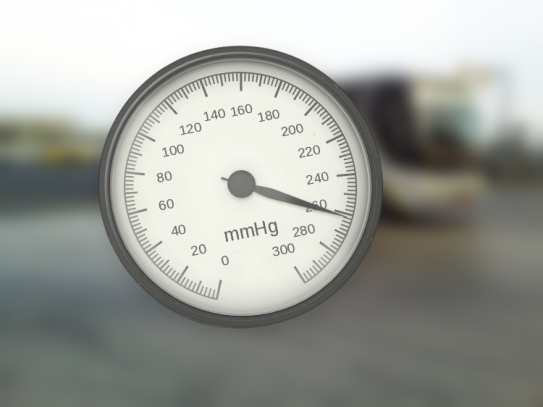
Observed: 262 mmHg
